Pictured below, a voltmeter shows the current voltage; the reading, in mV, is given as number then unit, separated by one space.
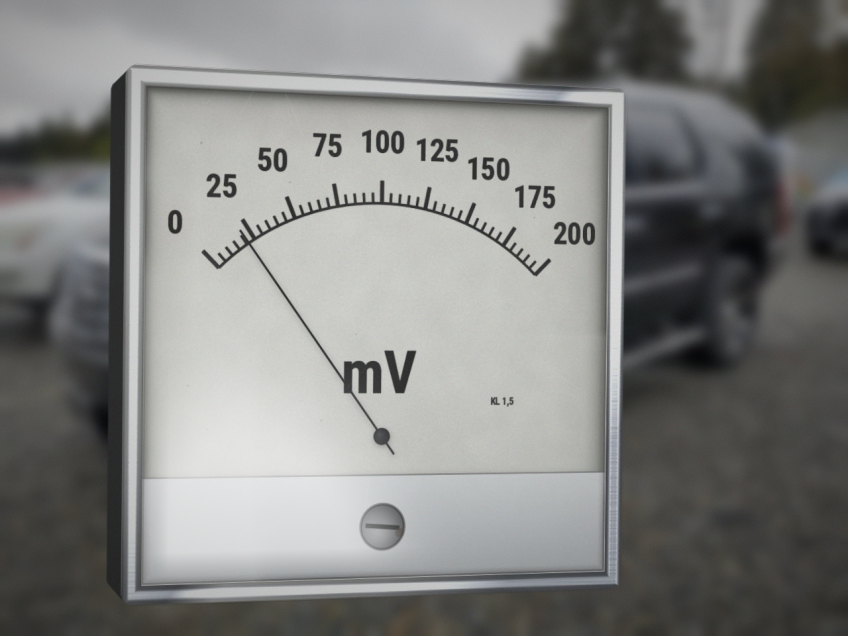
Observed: 20 mV
